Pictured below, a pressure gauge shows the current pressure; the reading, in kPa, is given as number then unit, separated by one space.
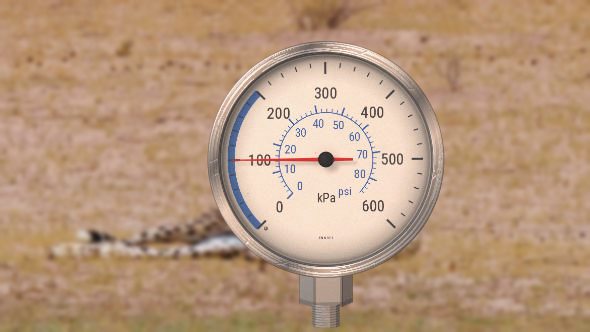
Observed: 100 kPa
